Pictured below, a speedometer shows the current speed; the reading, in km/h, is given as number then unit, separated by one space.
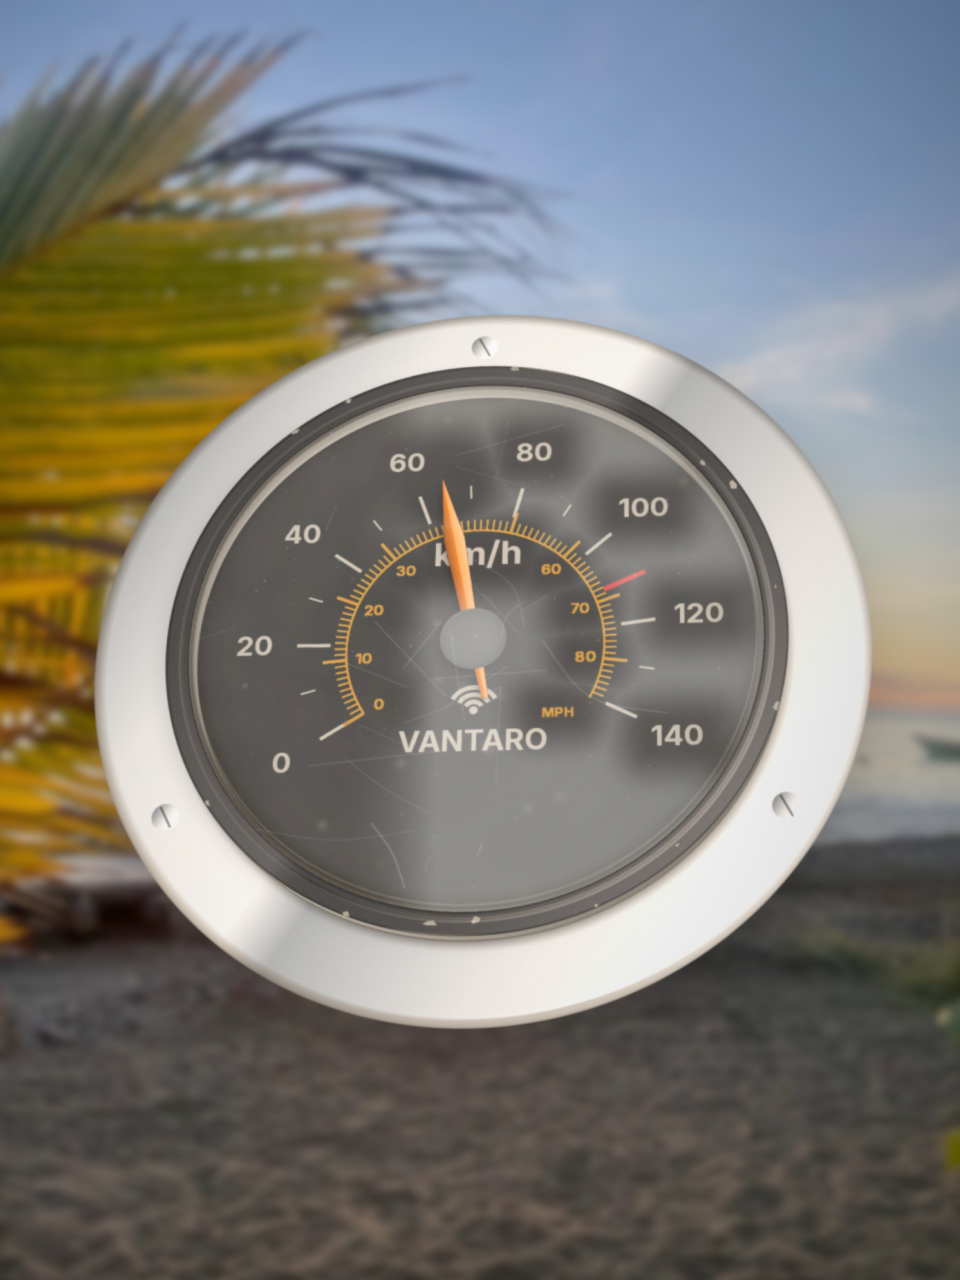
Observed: 65 km/h
